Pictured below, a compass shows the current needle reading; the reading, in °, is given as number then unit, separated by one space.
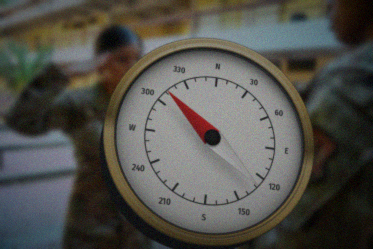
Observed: 310 °
